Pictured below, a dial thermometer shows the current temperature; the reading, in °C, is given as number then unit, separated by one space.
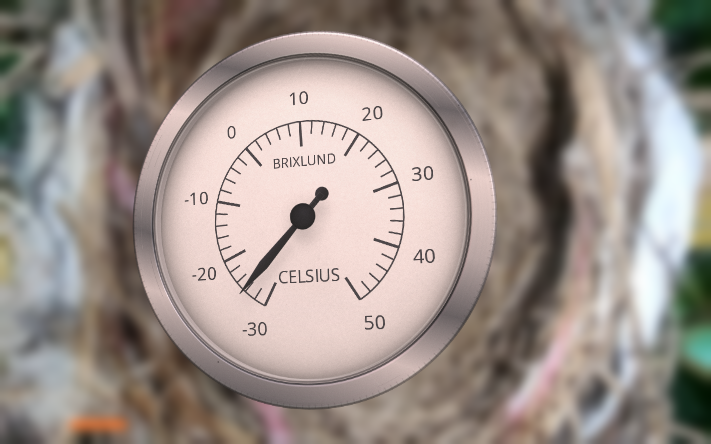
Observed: -26 °C
